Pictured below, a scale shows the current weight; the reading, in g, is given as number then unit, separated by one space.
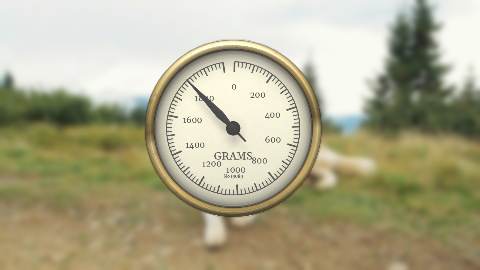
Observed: 1800 g
